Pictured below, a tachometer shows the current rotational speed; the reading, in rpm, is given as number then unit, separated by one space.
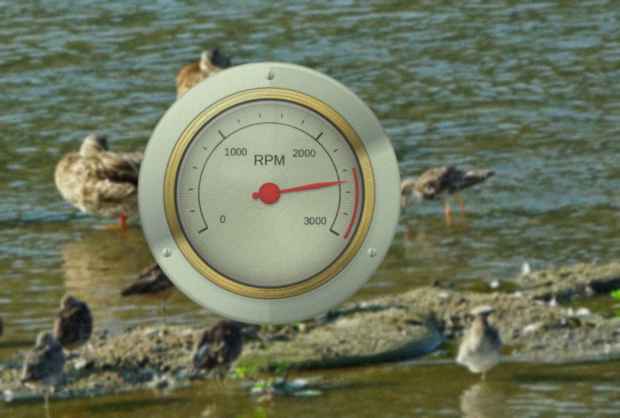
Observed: 2500 rpm
